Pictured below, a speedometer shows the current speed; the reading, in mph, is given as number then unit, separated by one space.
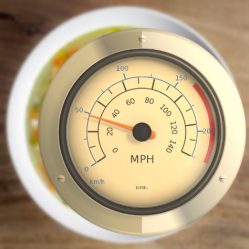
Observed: 30 mph
